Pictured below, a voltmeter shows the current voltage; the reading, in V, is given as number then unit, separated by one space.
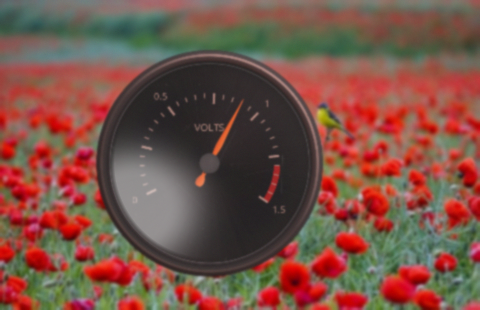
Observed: 0.9 V
